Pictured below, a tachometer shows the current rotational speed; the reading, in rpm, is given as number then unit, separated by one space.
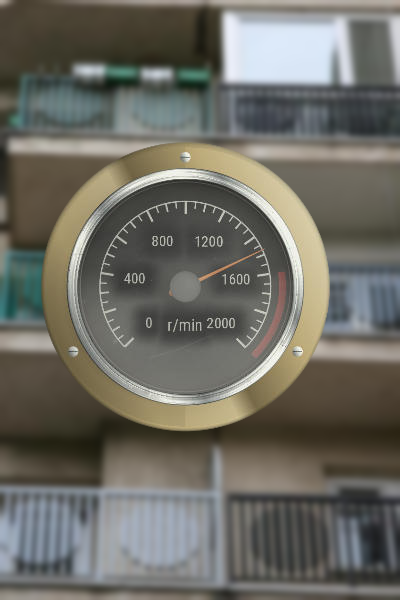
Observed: 1475 rpm
